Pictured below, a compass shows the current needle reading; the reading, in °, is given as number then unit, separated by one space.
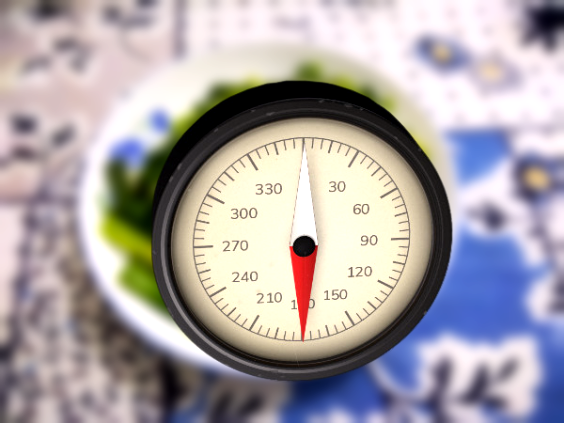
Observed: 180 °
